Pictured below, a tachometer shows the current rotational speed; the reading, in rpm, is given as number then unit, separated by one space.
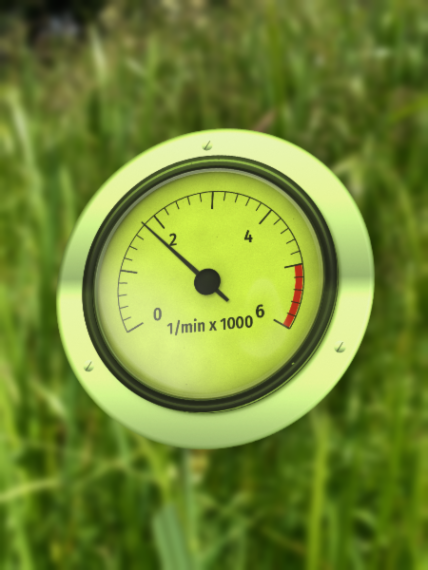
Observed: 1800 rpm
